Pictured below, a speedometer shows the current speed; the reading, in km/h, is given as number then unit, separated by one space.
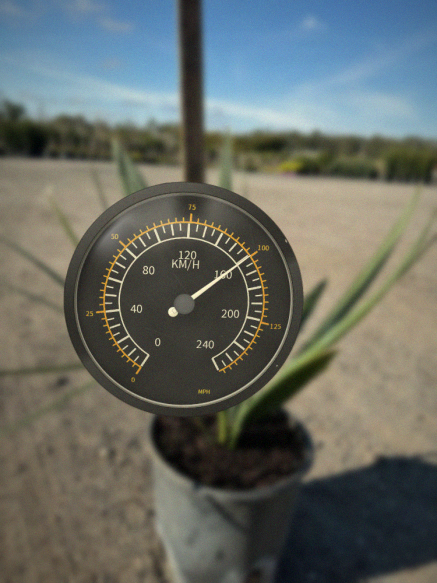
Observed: 160 km/h
